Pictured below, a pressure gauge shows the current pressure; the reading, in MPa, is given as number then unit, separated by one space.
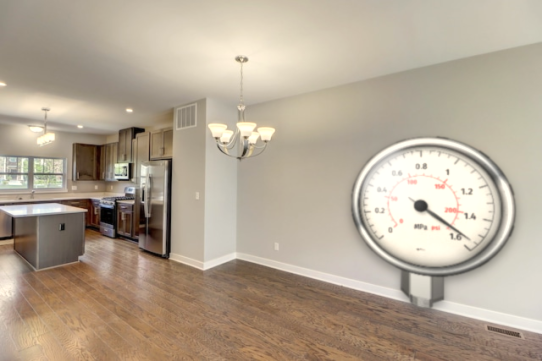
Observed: 1.55 MPa
